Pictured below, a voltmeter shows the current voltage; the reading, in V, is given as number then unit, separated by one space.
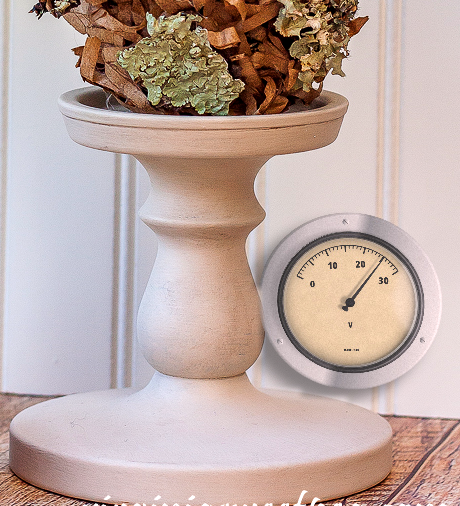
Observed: 25 V
